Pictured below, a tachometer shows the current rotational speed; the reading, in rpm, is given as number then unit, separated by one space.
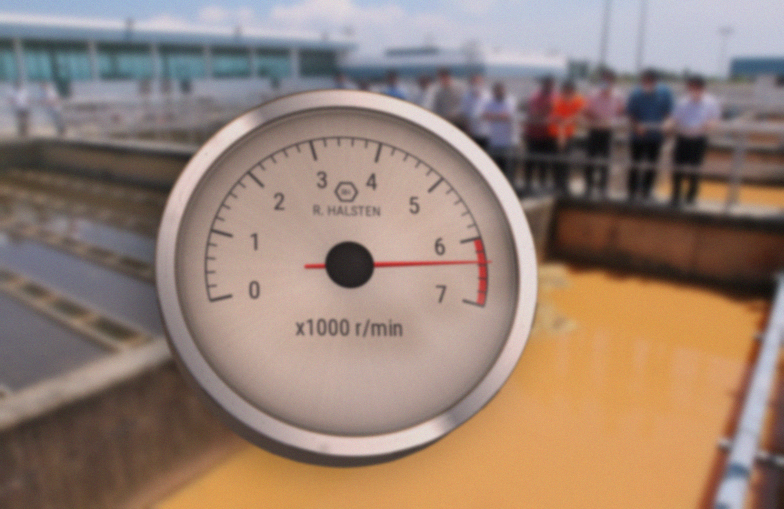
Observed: 6400 rpm
